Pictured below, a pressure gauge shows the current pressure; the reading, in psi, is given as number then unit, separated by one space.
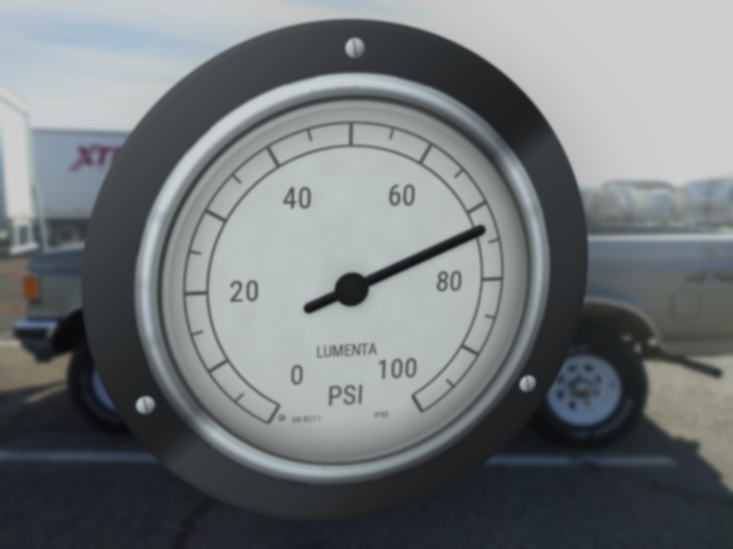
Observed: 72.5 psi
